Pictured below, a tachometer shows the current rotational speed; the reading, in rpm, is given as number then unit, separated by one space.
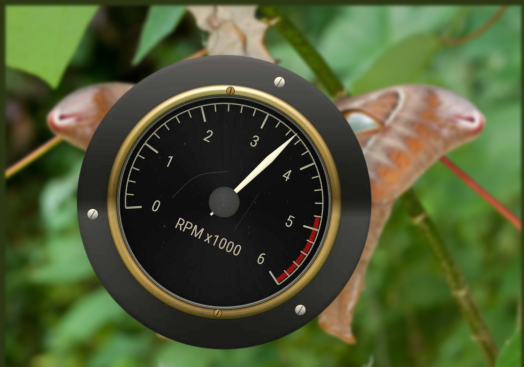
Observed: 3500 rpm
